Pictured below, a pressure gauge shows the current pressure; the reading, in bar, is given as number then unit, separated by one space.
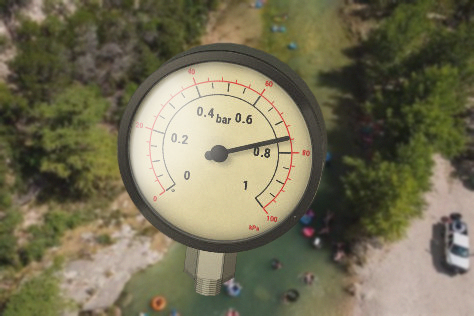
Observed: 0.75 bar
